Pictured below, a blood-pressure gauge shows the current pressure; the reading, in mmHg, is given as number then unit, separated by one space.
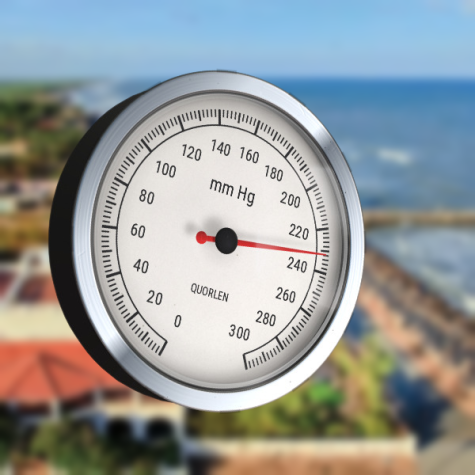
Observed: 232 mmHg
